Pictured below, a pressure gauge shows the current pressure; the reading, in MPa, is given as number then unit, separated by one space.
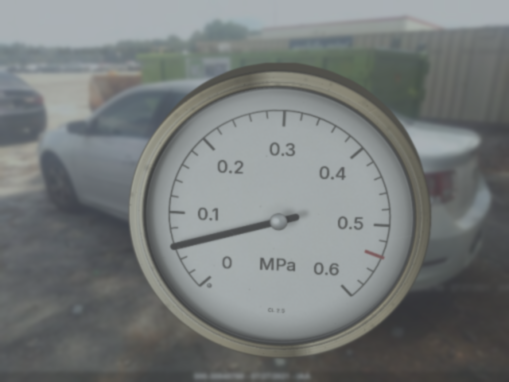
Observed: 0.06 MPa
